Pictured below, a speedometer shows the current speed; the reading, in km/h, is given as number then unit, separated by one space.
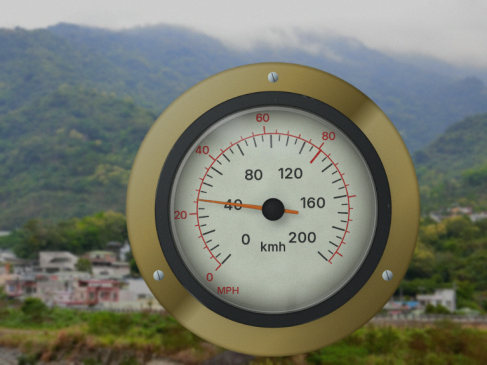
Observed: 40 km/h
